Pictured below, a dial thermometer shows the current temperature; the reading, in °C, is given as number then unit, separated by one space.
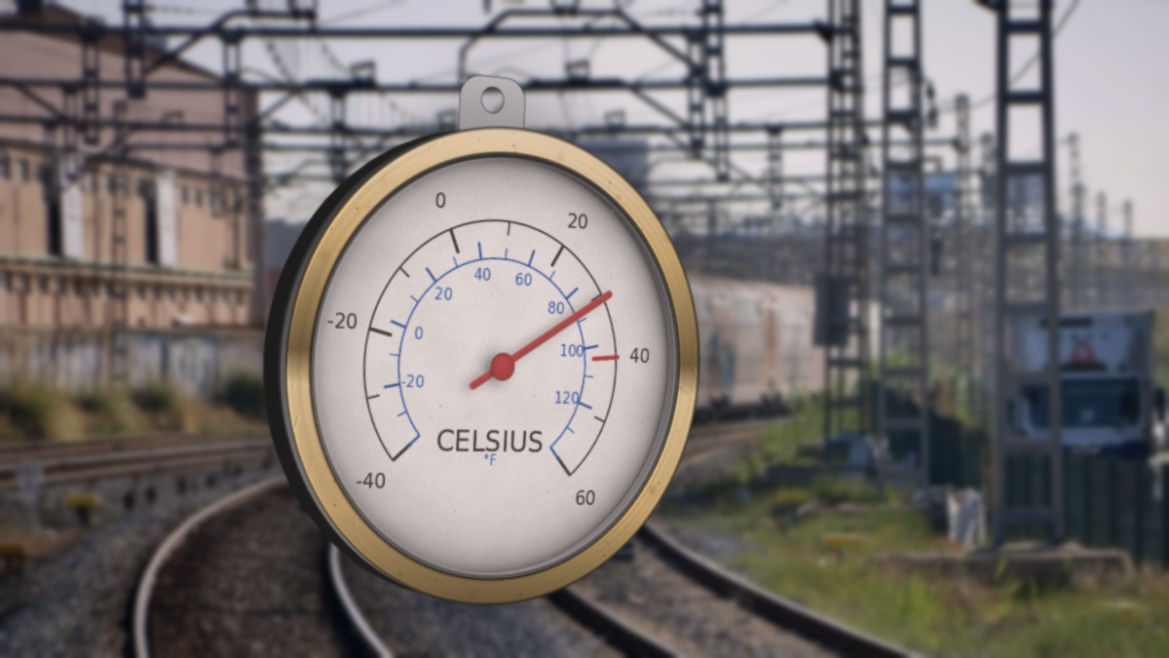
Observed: 30 °C
